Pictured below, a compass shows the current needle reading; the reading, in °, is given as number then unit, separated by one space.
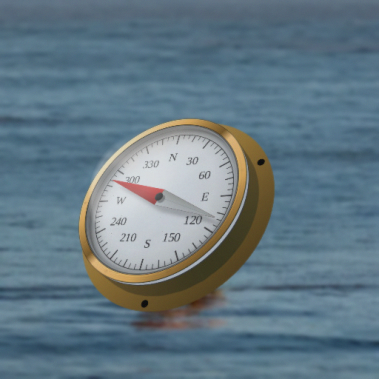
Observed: 290 °
